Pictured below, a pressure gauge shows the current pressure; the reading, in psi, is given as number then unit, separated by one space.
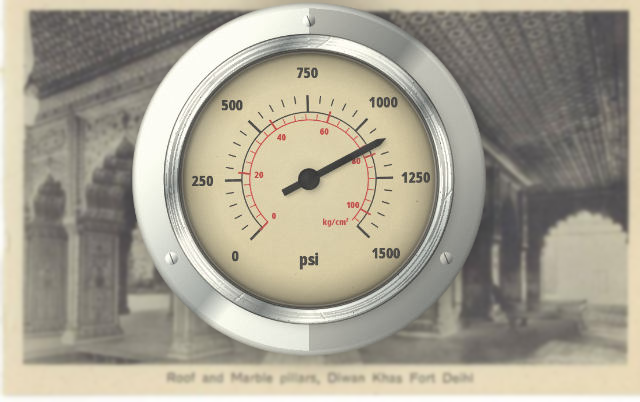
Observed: 1100 psi
